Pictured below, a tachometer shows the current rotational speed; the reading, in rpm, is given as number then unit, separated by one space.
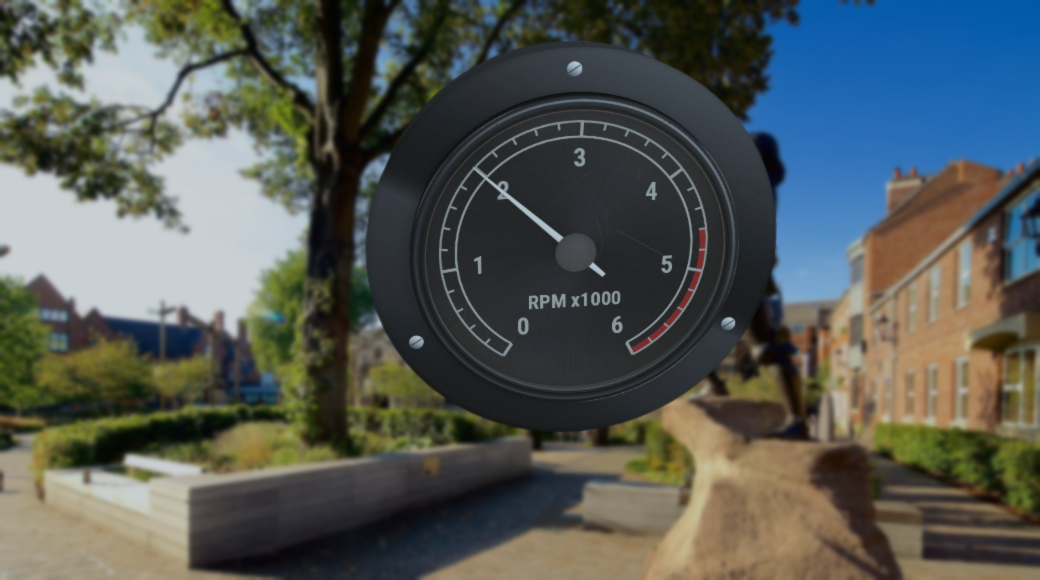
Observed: 2000 rpm
